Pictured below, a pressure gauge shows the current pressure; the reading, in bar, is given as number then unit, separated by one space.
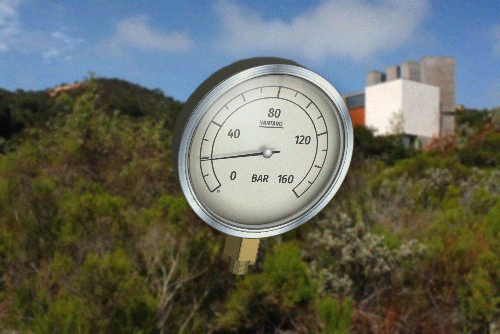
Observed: 20 bar
